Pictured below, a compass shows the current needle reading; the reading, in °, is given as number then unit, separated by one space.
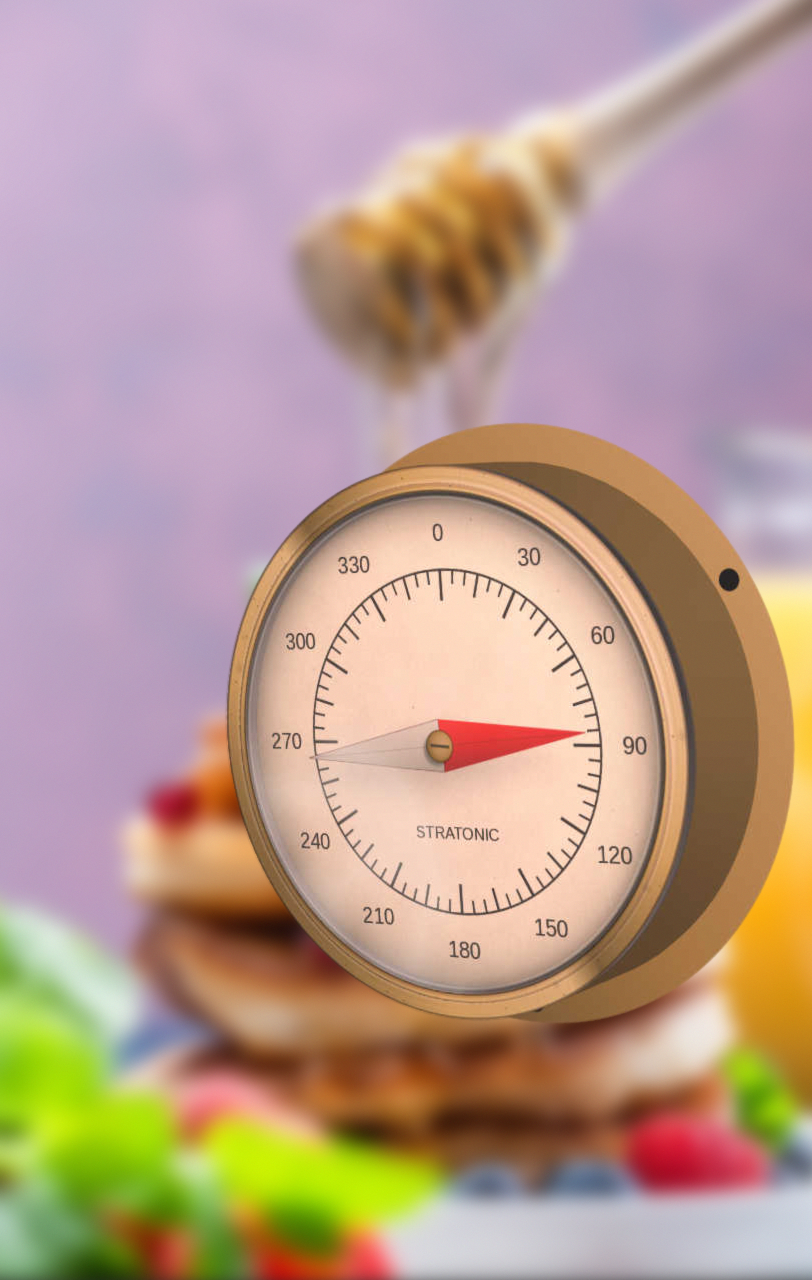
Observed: 85 °
